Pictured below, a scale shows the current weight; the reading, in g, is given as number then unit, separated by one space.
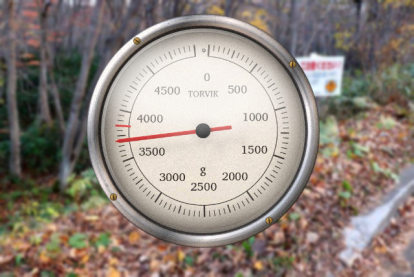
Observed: 3700 g
